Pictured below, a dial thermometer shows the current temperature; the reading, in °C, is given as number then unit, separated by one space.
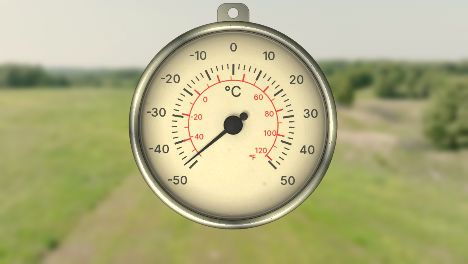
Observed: -48 °C
